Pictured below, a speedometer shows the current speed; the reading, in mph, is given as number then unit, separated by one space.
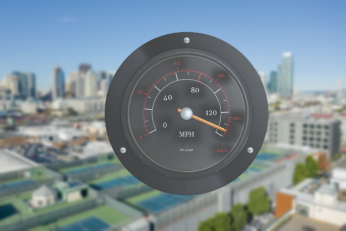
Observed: 135 mph
